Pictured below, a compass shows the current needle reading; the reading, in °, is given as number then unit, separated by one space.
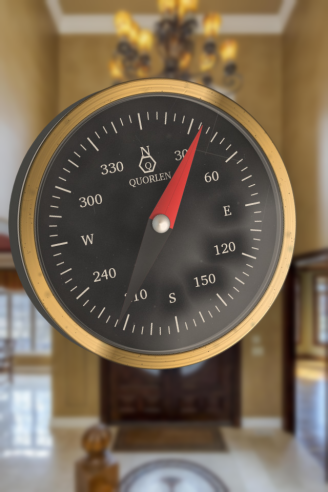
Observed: 35 °
